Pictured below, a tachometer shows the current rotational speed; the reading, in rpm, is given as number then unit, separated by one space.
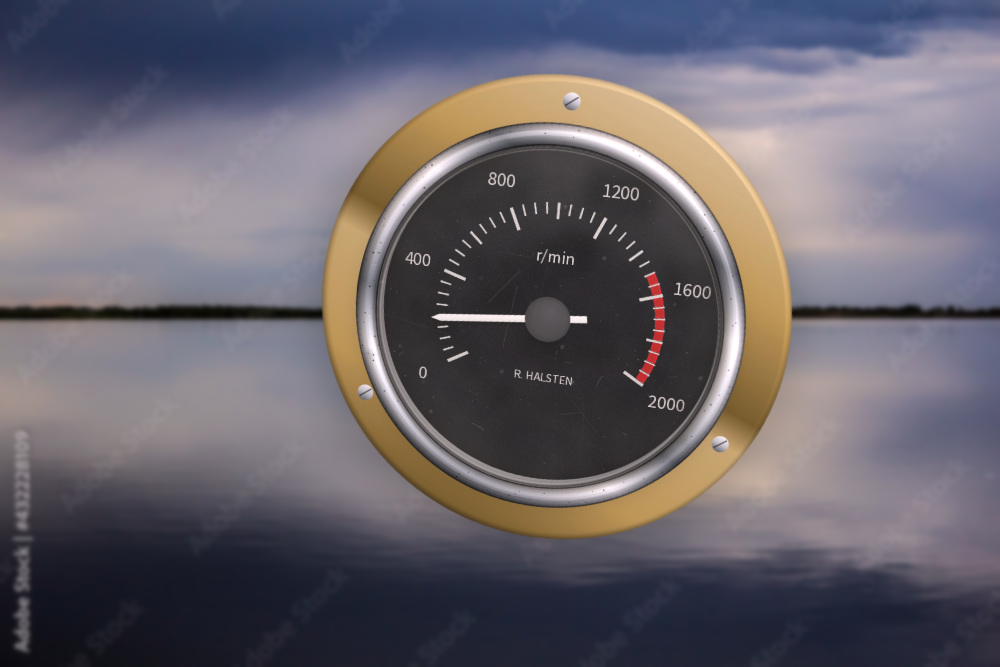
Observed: 200 rpm
